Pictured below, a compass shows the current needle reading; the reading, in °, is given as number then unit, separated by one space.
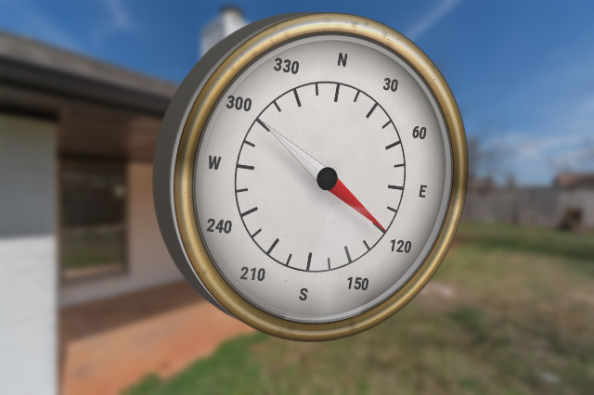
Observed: 120 °
